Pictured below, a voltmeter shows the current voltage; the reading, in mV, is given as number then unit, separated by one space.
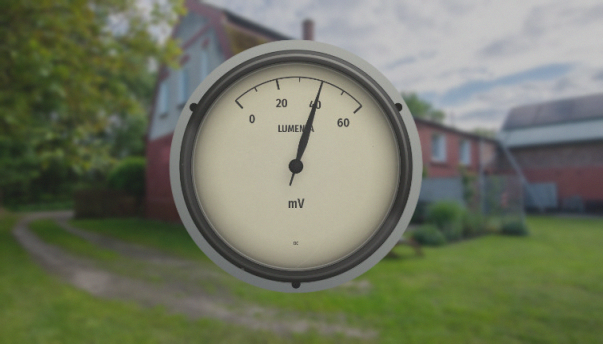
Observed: 40 mV
